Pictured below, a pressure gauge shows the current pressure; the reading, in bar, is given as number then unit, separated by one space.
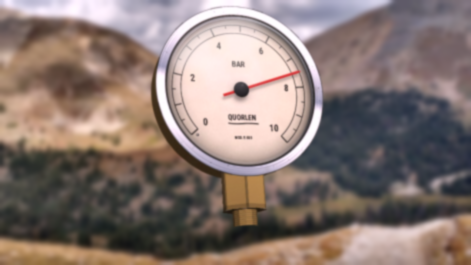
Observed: 7.5 bar
